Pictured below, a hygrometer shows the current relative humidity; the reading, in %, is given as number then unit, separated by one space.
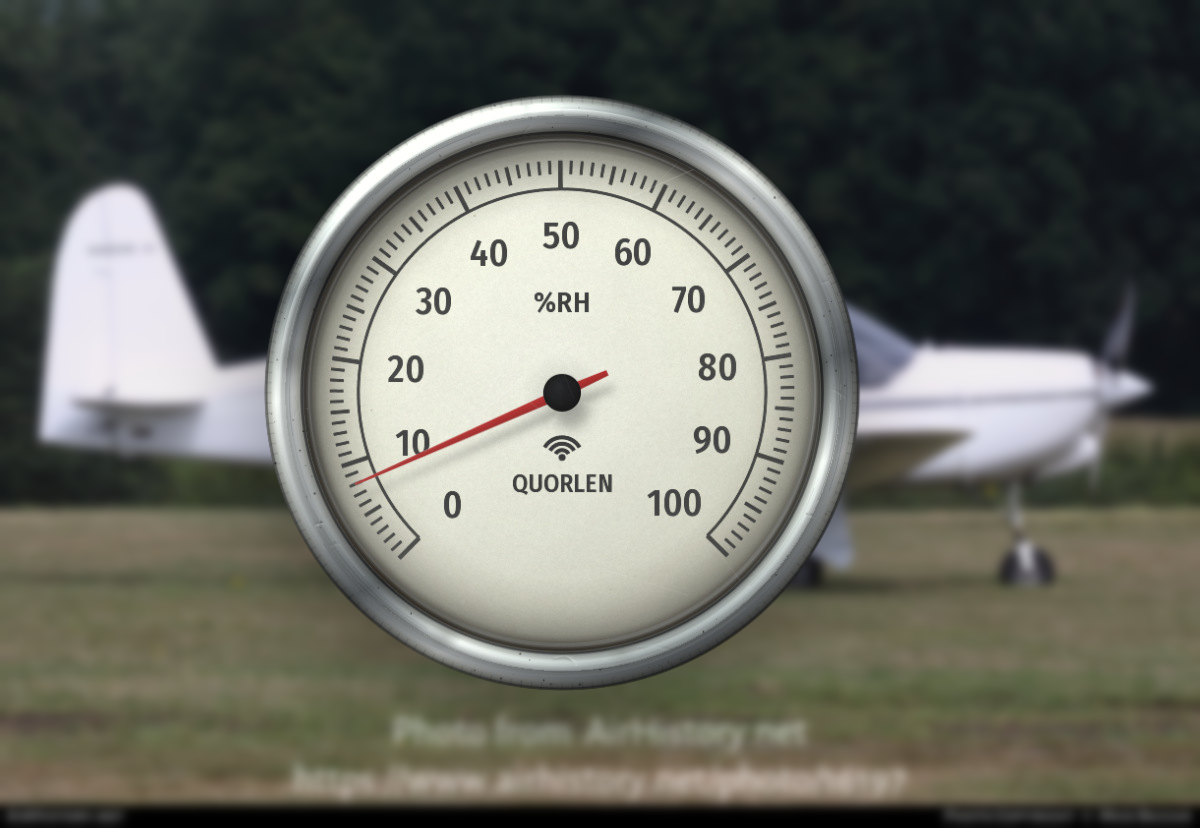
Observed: 8 %
